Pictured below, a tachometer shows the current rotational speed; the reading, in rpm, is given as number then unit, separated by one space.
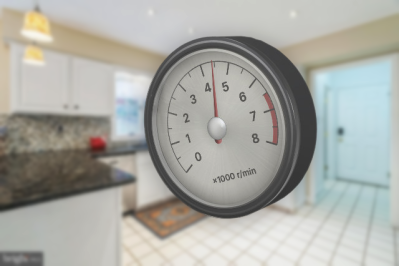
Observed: 4500 rpm
